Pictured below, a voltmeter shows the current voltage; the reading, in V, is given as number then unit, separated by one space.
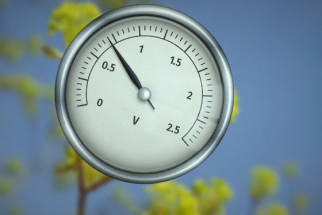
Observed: 0.7 V
